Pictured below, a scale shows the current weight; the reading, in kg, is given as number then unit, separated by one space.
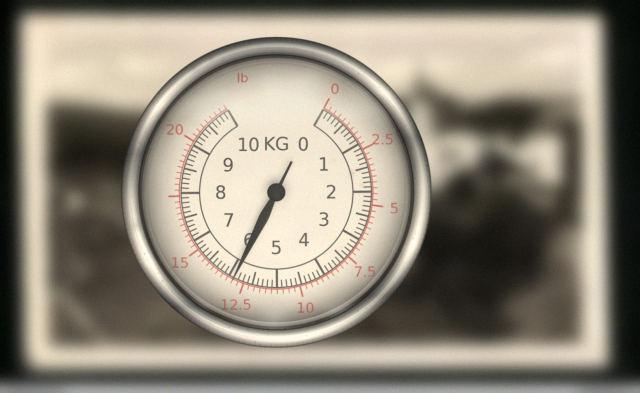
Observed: 5.9 kg
